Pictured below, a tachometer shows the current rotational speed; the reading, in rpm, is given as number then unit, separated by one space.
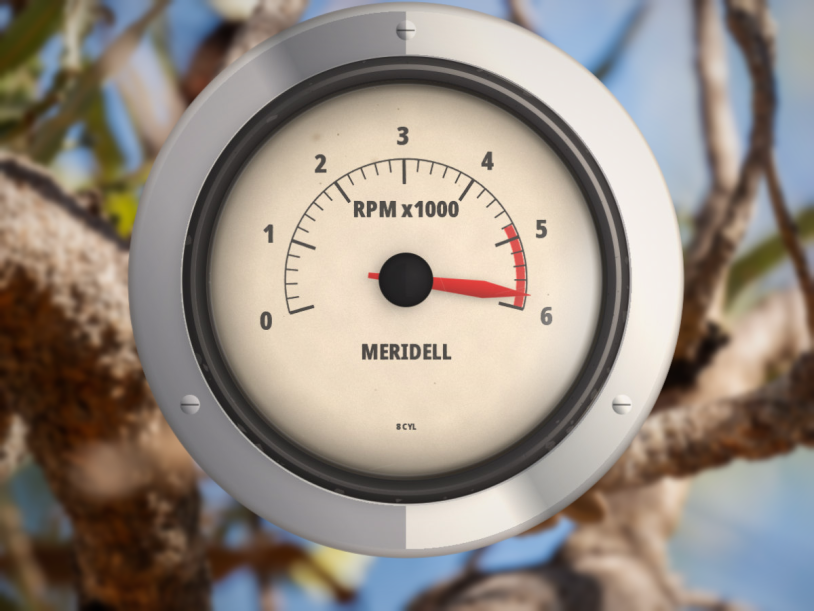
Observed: 5800 rpm
